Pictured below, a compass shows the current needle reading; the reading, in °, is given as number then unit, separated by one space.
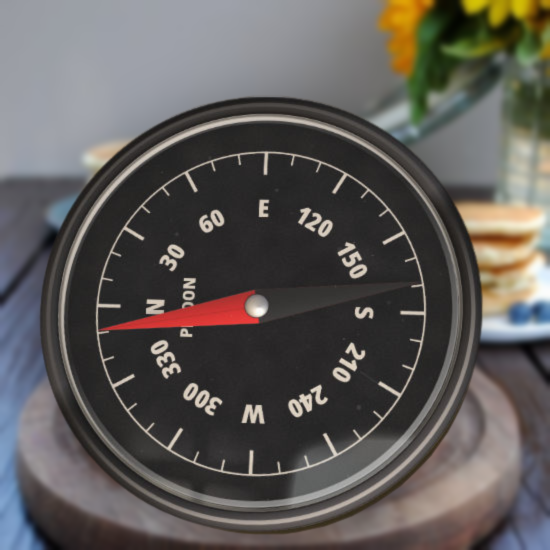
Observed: 350 °
